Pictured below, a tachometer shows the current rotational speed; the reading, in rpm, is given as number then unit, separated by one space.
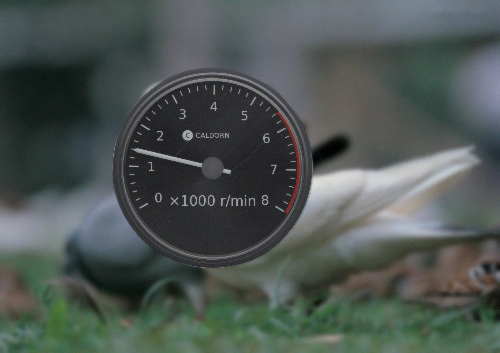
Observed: 1400 rpm
